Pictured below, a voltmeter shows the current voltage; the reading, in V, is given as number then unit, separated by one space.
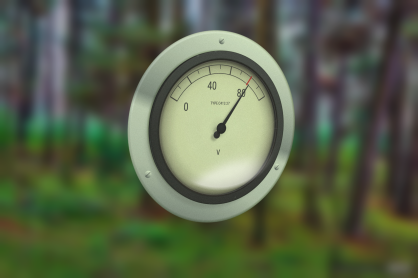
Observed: 80 V
